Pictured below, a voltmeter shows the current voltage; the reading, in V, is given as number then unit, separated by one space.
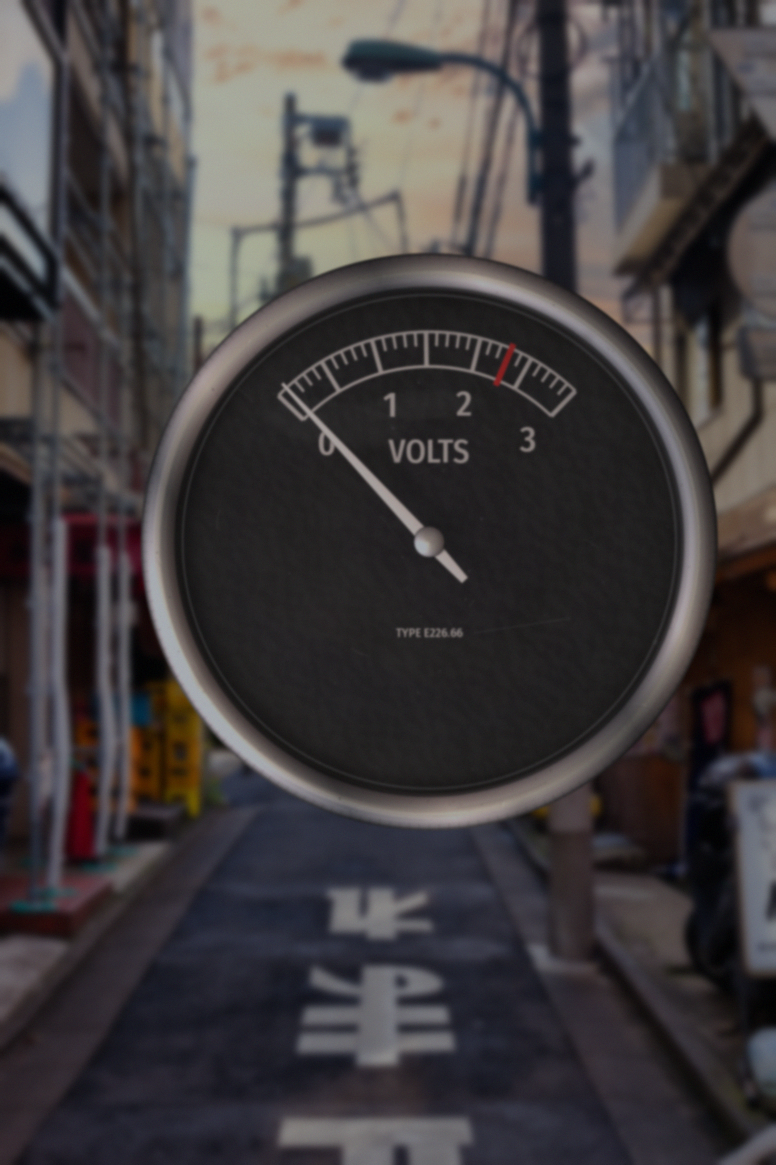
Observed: 0.1 V
